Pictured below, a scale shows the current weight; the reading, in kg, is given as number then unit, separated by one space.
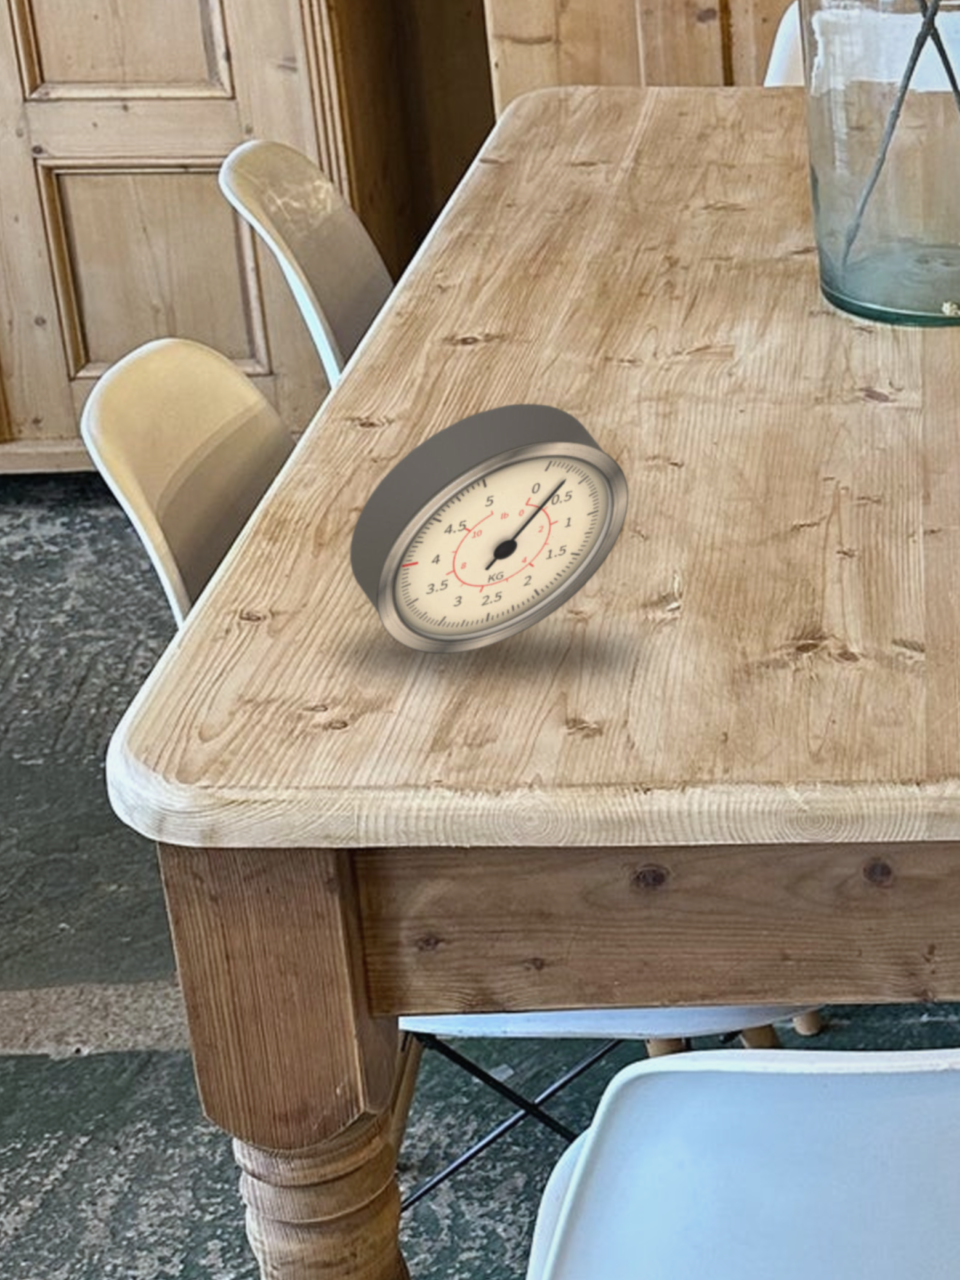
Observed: 0.25 kg
